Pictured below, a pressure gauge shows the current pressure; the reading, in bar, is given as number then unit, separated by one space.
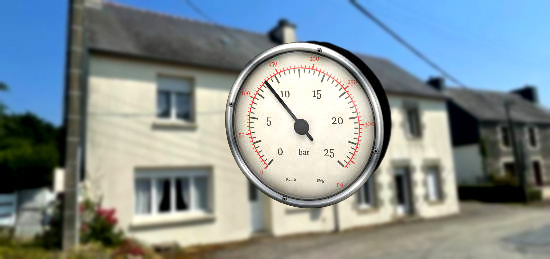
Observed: 9 bar
